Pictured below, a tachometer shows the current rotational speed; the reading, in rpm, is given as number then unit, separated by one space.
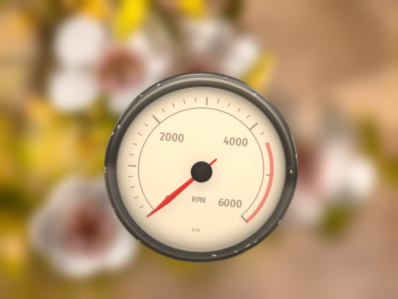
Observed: 0 rpm
